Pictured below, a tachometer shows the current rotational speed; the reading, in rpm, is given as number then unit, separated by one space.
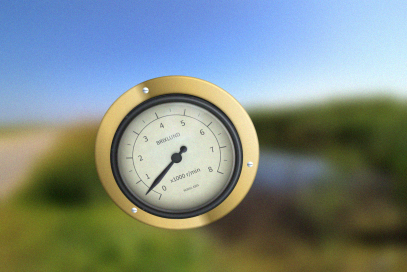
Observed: 500 rpm
